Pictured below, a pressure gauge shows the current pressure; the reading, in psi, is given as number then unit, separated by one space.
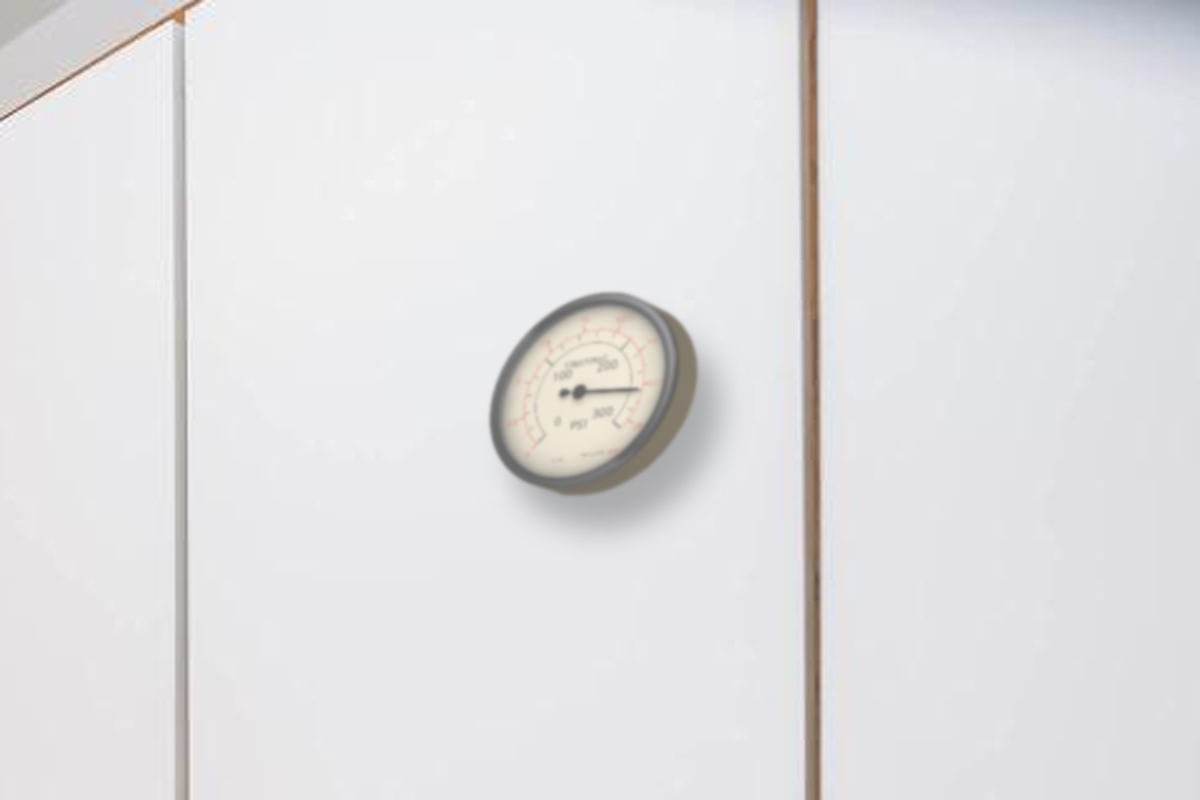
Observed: 260 psi
